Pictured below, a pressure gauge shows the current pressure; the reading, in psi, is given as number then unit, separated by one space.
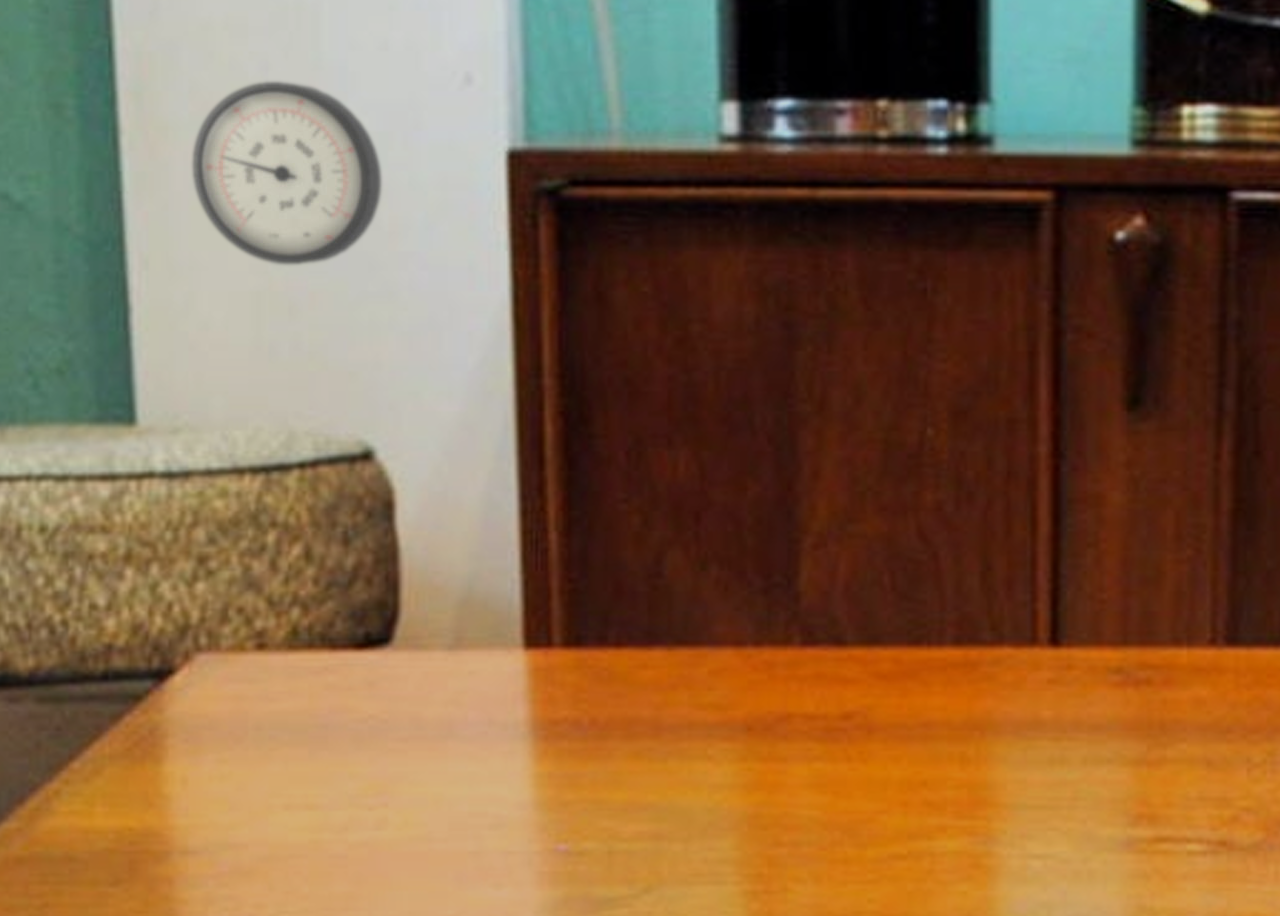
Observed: 350 psi
